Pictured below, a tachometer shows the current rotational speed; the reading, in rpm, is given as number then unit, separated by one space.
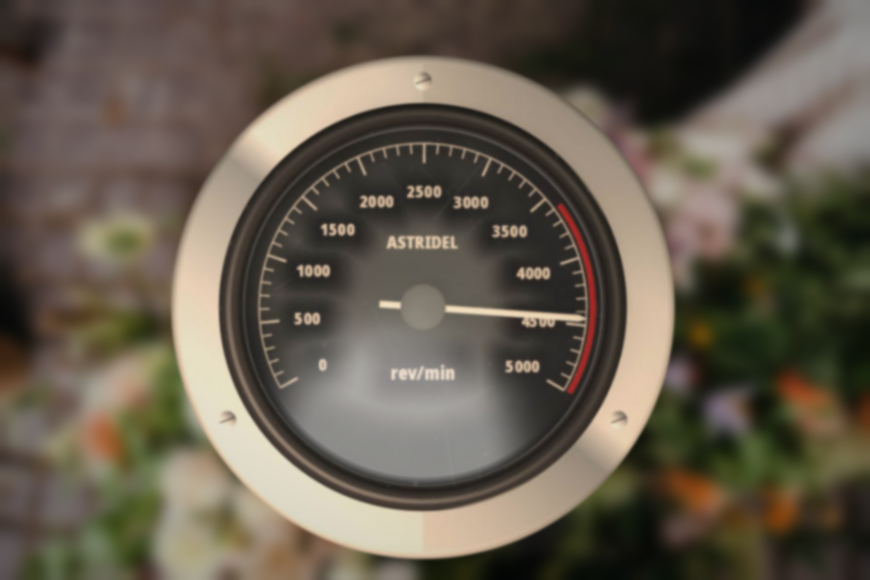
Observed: 4450 rpm
